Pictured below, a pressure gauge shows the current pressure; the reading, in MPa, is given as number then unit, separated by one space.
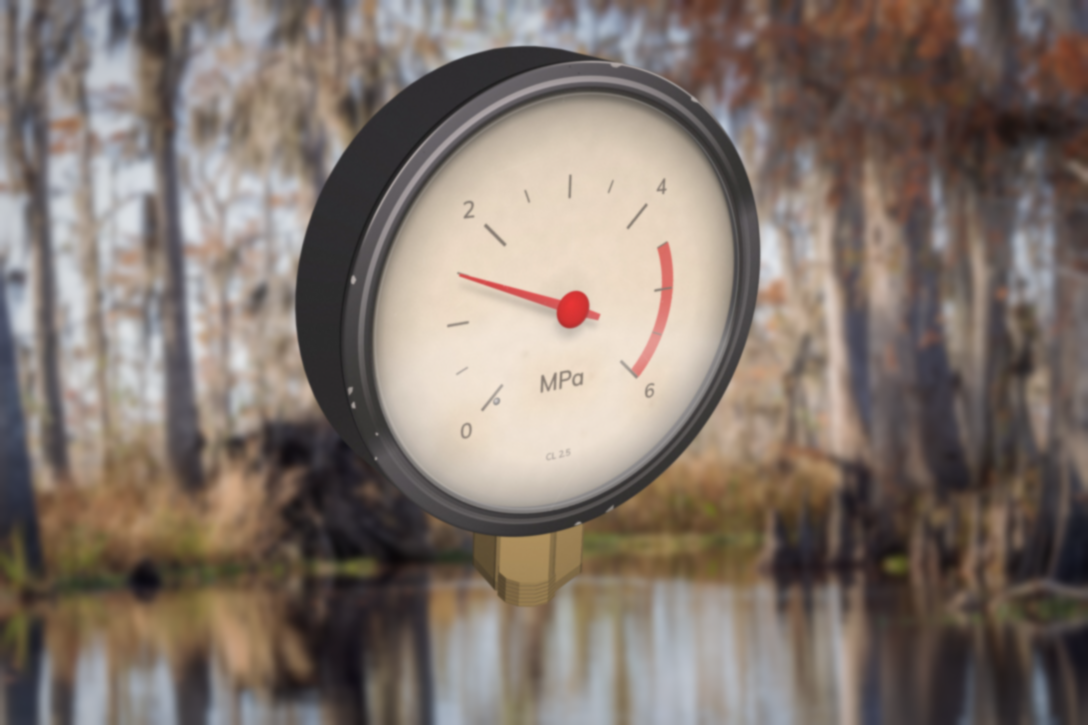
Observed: 1.5 MPa
